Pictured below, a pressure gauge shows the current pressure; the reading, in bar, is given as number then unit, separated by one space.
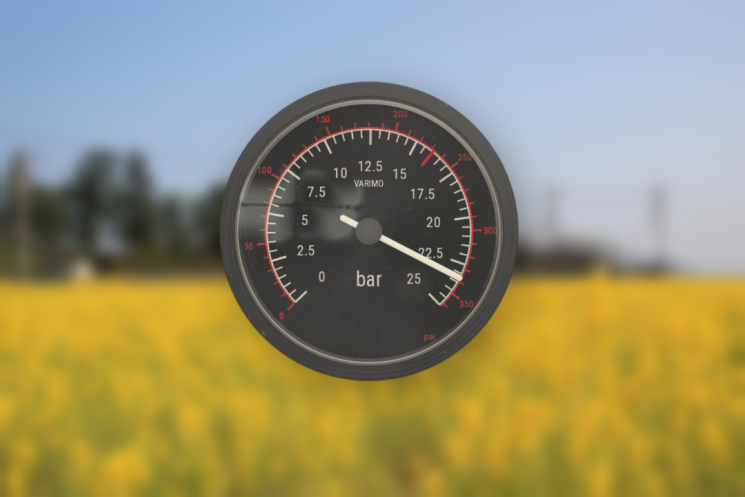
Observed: 23.25 bar
